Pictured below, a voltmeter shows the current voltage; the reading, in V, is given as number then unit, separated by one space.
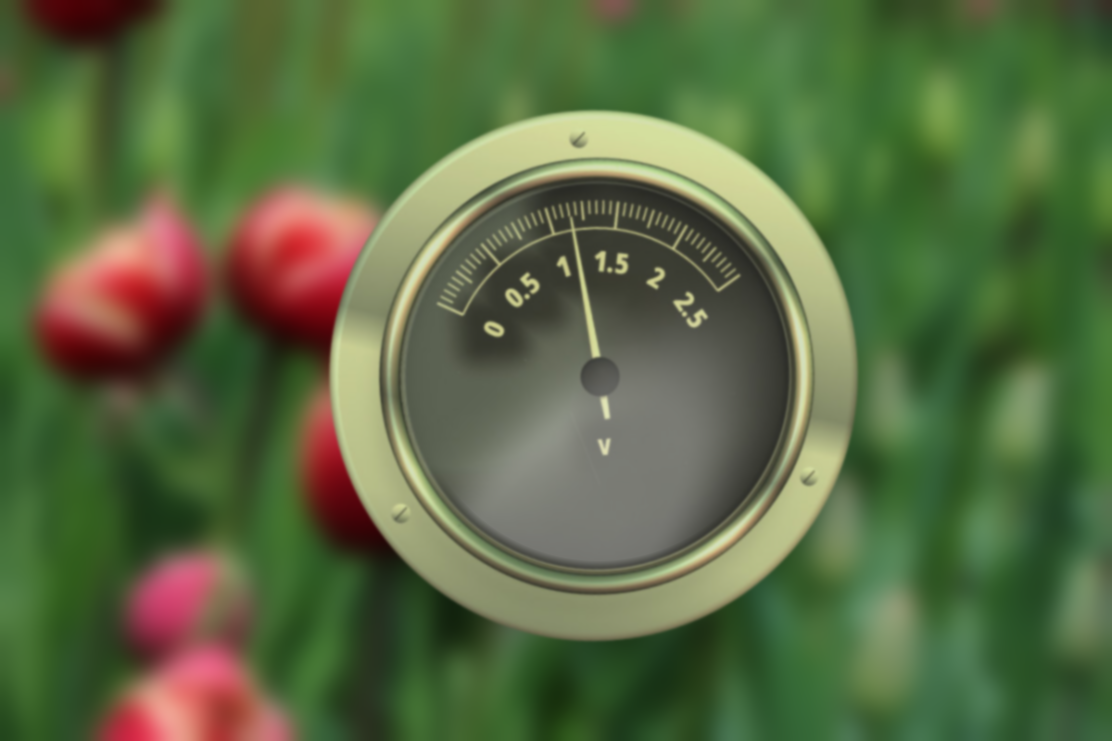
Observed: 1.15 V
